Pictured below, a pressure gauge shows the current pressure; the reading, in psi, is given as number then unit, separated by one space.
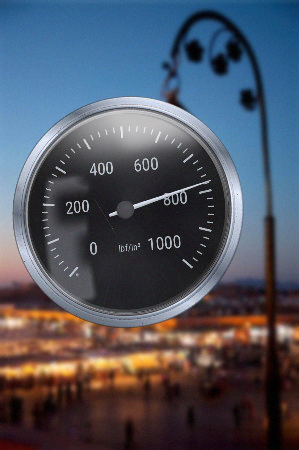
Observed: 780 psi
